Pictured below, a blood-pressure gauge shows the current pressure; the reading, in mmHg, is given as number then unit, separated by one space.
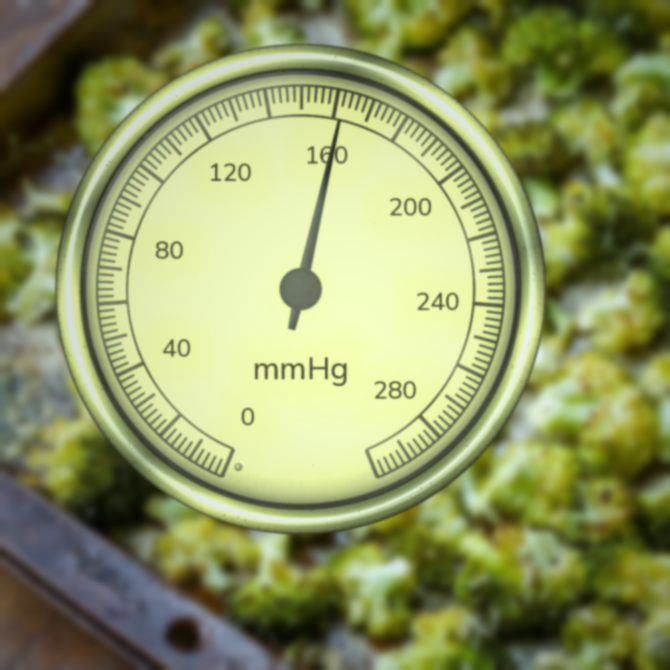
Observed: 162 mmHg
